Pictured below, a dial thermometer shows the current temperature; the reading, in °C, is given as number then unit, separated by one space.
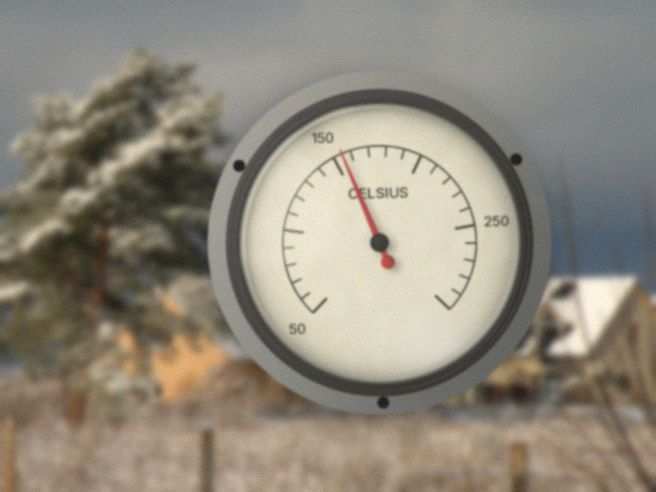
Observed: 155 °C
